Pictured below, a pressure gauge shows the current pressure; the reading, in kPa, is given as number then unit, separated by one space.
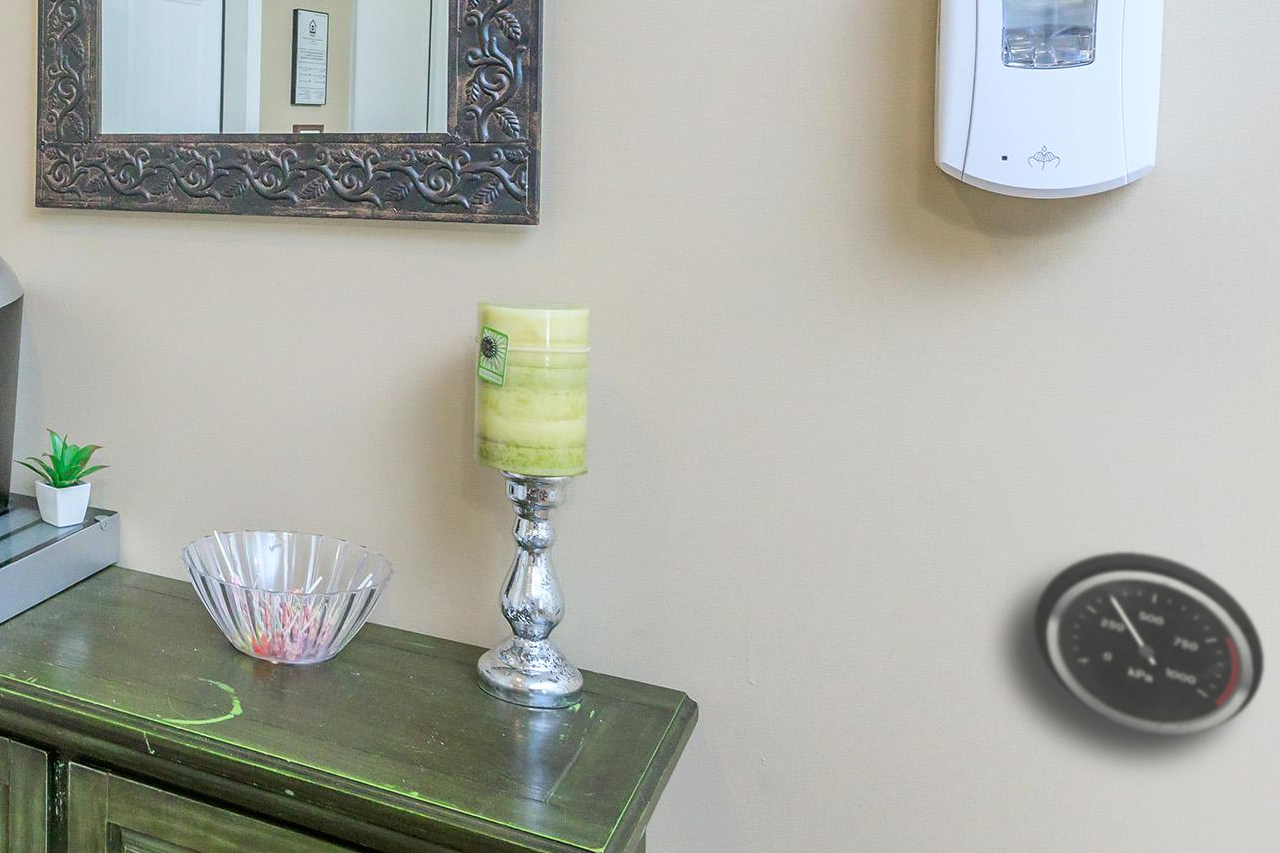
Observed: 350 kPa
